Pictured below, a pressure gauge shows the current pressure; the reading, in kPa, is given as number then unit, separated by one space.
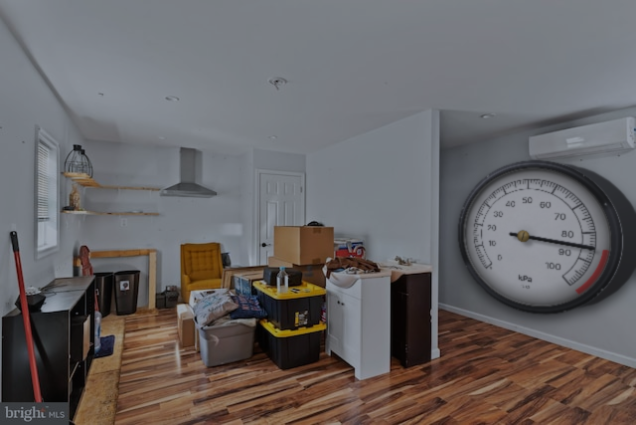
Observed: 85 kPa
